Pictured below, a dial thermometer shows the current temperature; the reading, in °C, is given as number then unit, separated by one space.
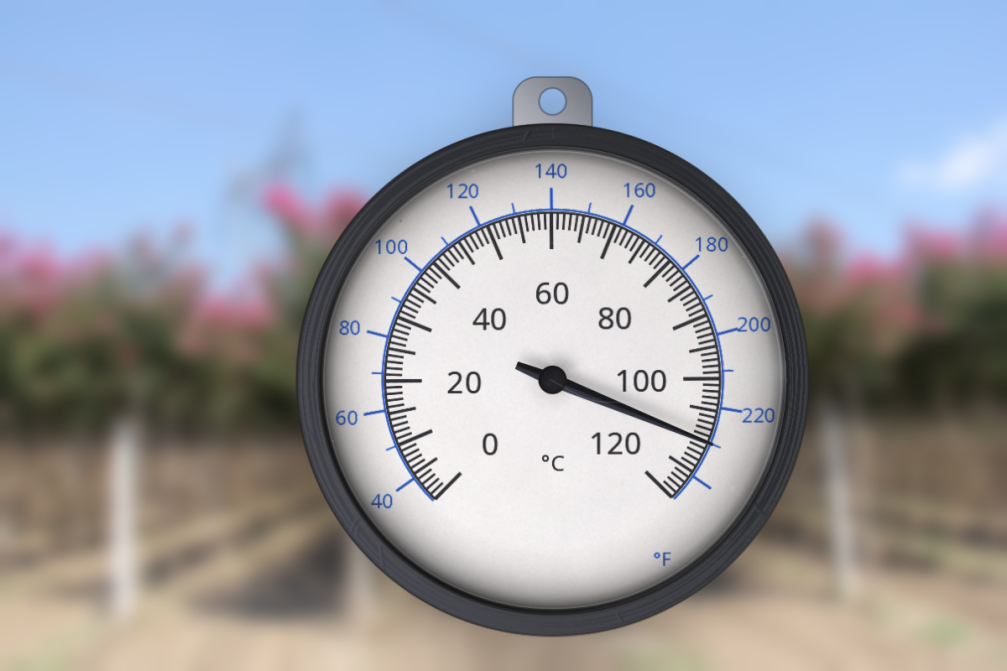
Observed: 110 °C
